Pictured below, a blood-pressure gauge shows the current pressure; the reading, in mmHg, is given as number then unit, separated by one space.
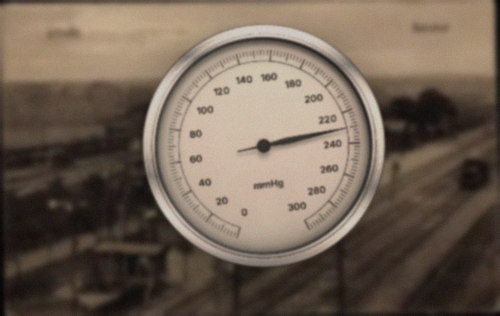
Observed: 230 mmHg
